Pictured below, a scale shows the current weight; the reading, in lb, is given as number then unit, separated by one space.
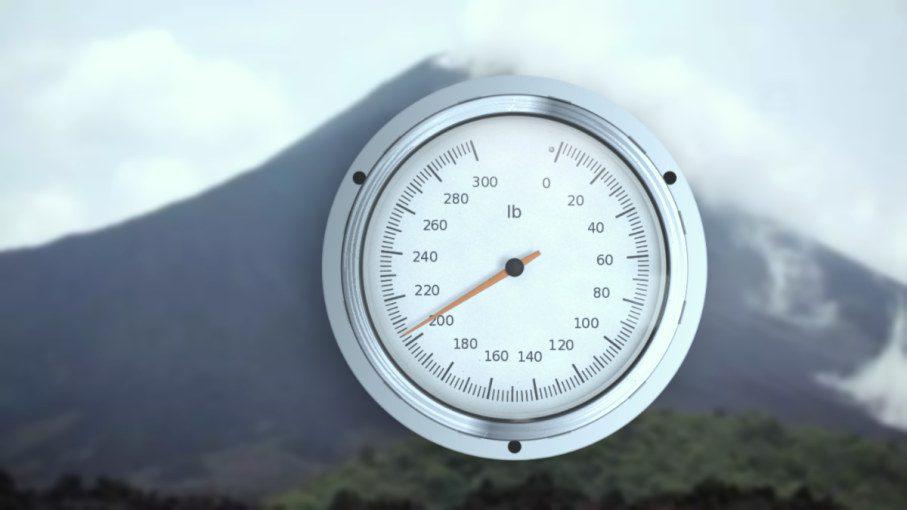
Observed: 204 lb
